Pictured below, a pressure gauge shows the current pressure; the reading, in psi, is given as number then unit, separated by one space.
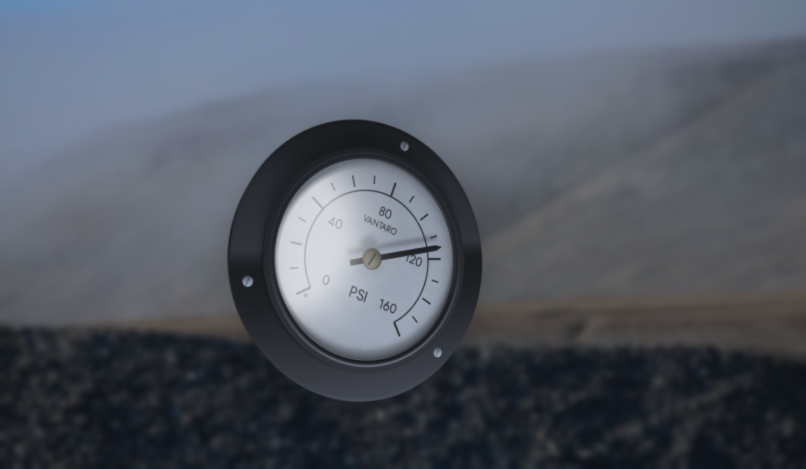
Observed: 115 psi
